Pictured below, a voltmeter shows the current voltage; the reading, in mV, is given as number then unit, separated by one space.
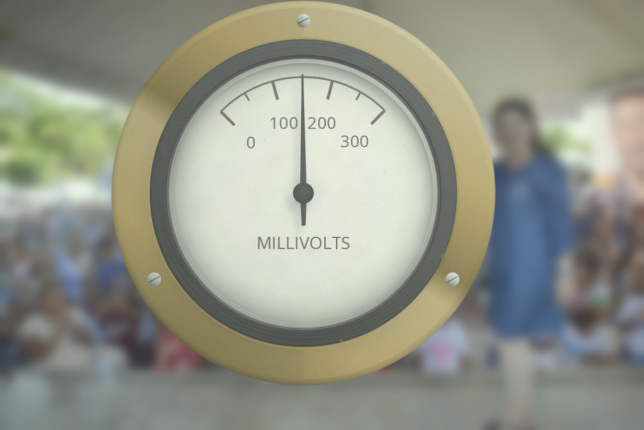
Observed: 150 mV
